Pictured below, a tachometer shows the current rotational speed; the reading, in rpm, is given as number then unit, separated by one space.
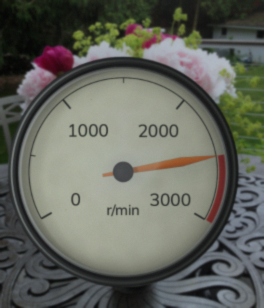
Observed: 2500 rpm
